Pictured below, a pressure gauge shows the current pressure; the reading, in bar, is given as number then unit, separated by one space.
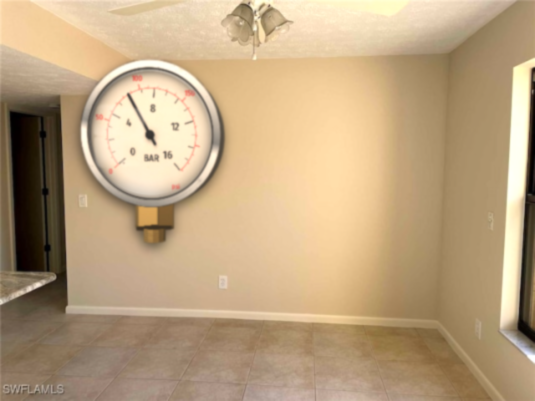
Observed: 6 bar
